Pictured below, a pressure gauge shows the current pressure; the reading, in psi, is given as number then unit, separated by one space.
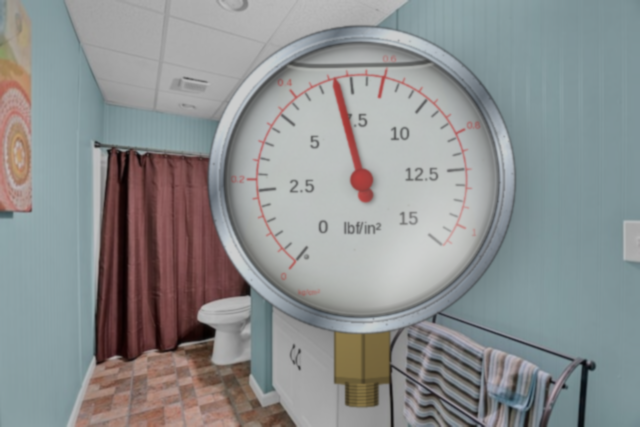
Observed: 7 psi
